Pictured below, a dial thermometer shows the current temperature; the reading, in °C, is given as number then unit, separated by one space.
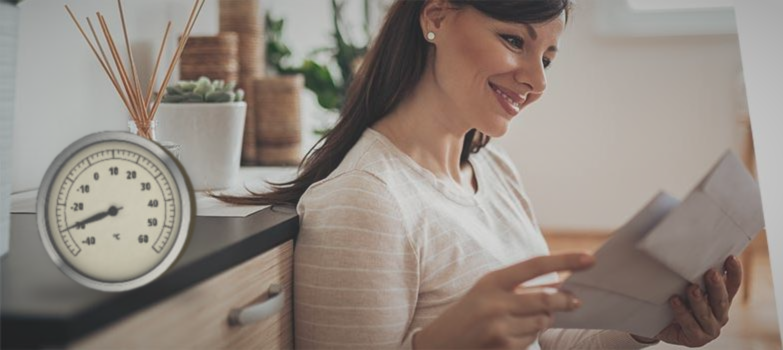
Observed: -30 °C
